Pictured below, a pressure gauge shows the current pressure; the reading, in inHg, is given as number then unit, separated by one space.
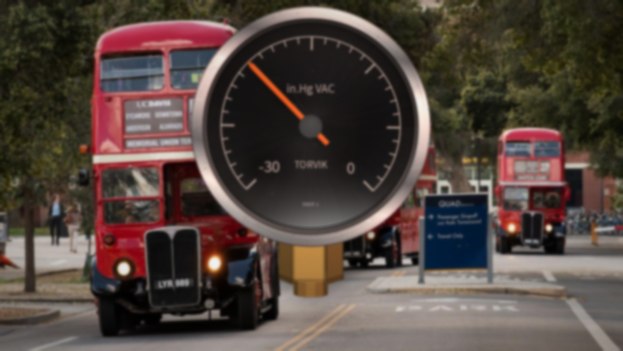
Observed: -20 inHg
